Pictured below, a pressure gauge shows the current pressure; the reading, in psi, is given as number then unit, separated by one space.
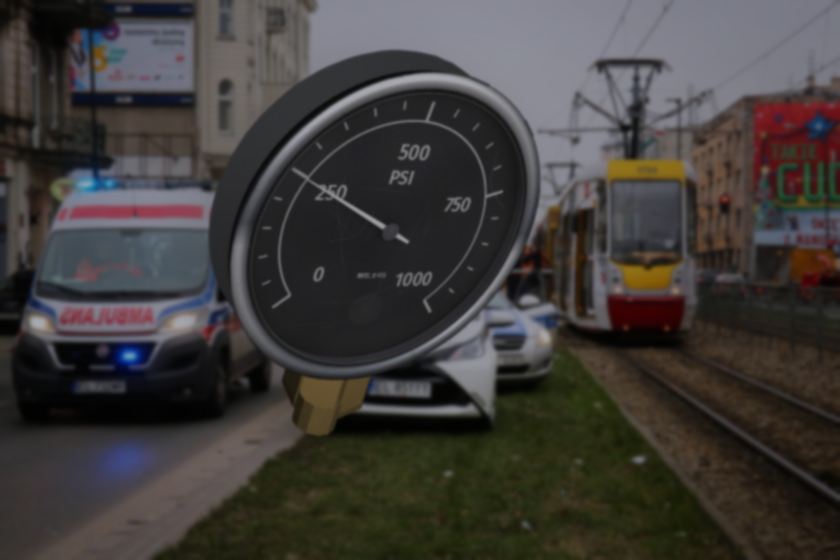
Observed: 250 psi
